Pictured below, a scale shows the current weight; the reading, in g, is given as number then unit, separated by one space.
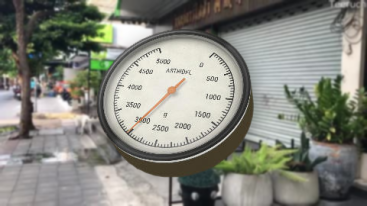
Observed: 3000 g
